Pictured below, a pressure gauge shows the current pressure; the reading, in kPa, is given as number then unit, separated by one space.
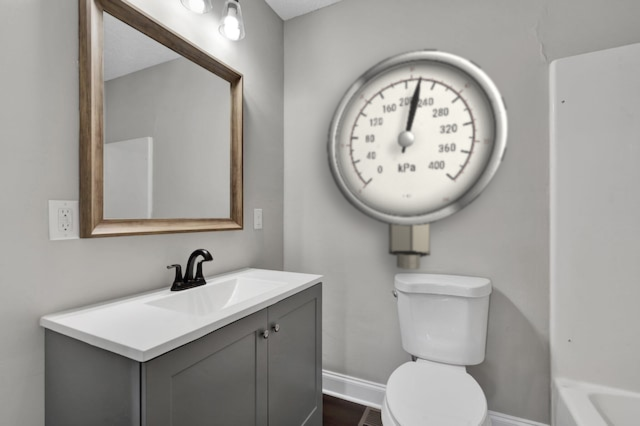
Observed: 220 kPa
